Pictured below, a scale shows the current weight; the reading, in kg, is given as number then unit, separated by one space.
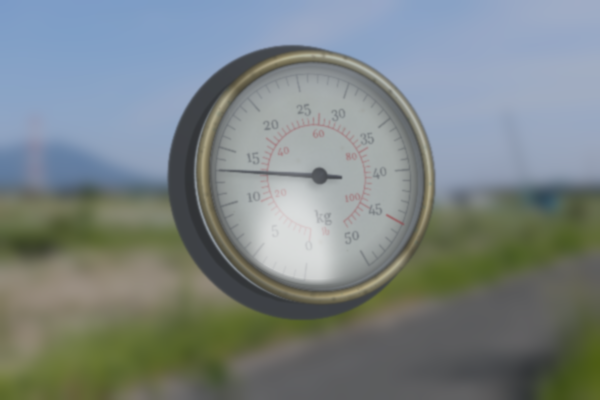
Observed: 13 kg
